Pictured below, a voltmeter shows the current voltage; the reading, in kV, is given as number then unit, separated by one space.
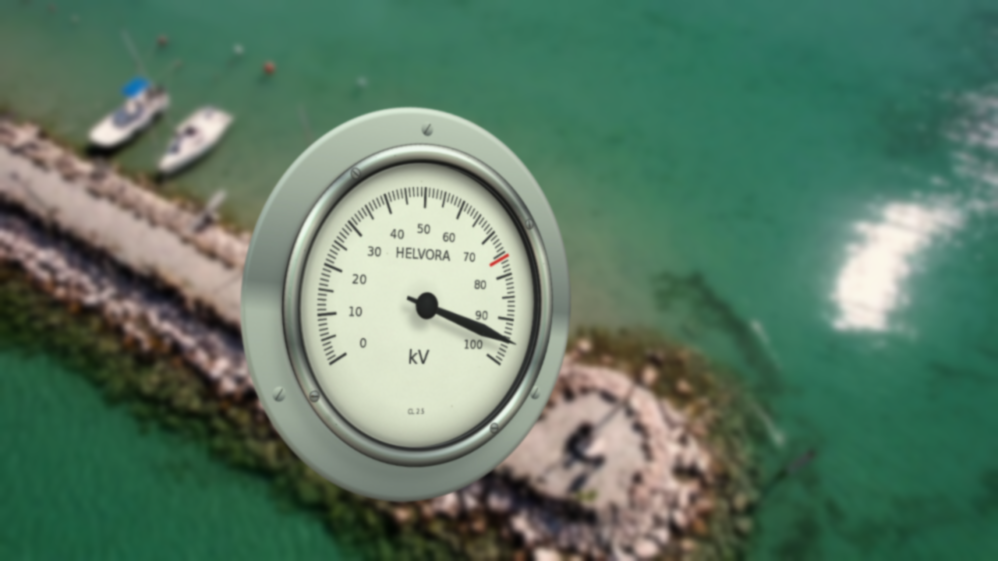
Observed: 95 kV
